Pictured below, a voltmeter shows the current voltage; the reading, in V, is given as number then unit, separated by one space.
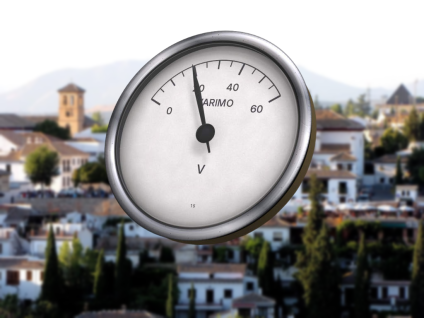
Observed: 20 V
